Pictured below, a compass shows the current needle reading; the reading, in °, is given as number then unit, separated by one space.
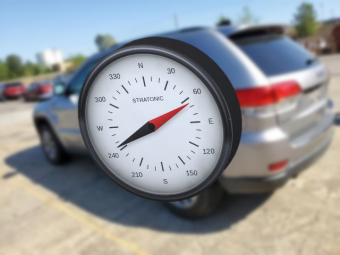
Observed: 65 °
